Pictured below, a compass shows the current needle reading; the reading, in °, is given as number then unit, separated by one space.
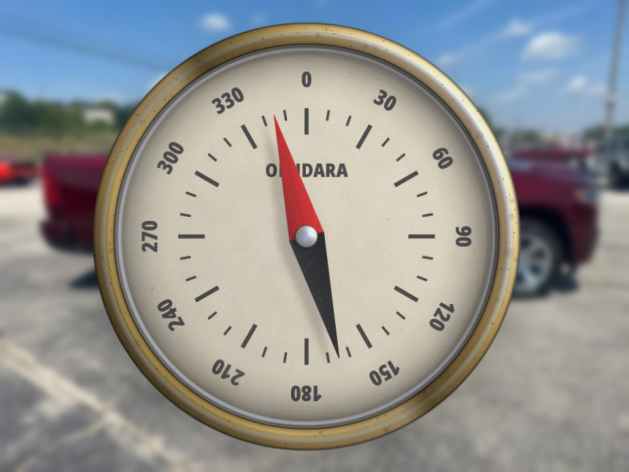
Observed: 345 °
